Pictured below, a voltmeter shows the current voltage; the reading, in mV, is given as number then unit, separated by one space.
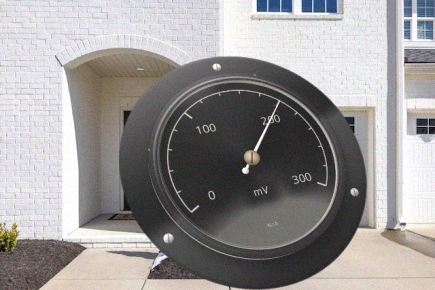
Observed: 200 mV
